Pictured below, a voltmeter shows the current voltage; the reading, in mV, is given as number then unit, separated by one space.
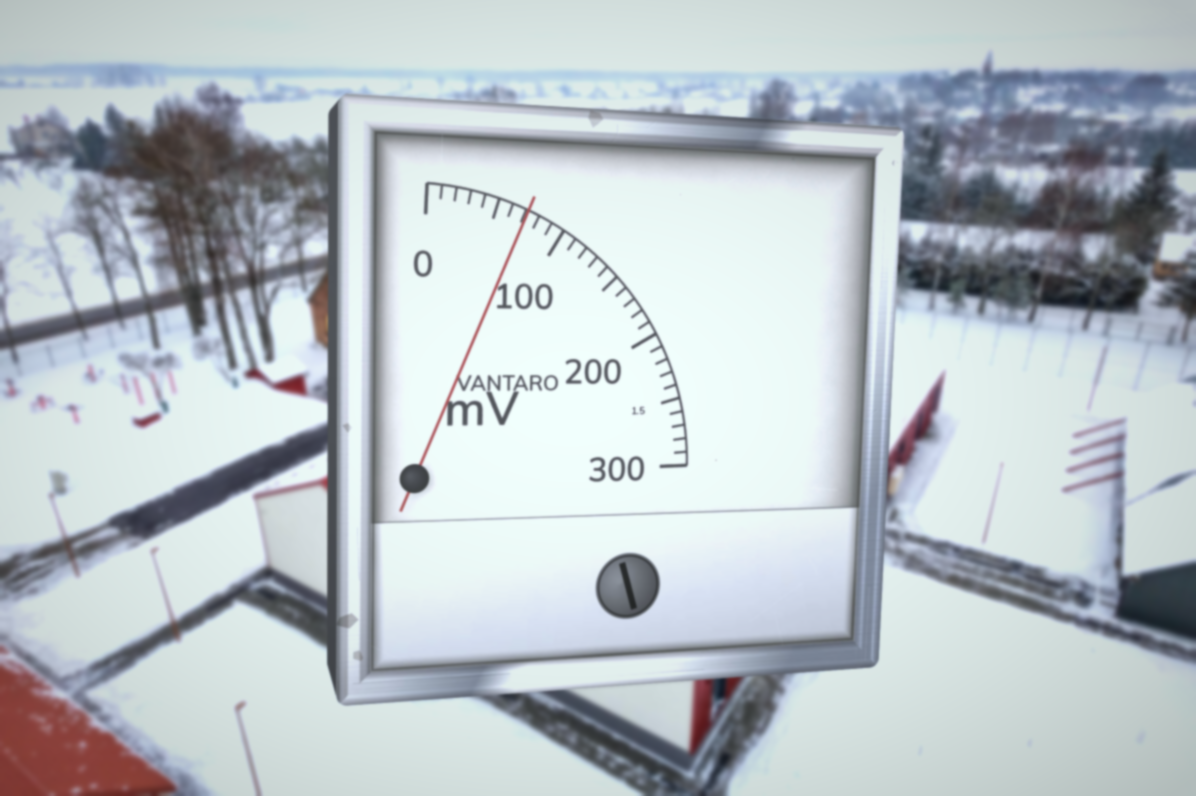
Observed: 70 mV
